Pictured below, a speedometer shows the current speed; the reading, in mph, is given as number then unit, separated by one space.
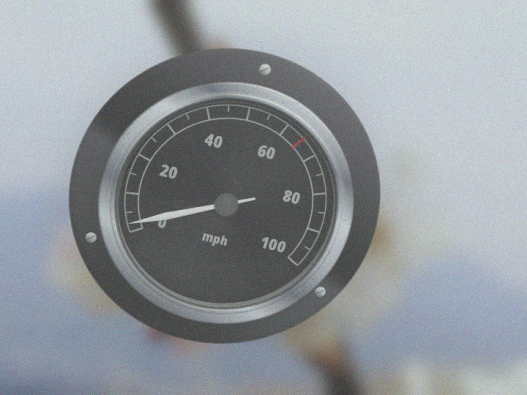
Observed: 2.5 mph
